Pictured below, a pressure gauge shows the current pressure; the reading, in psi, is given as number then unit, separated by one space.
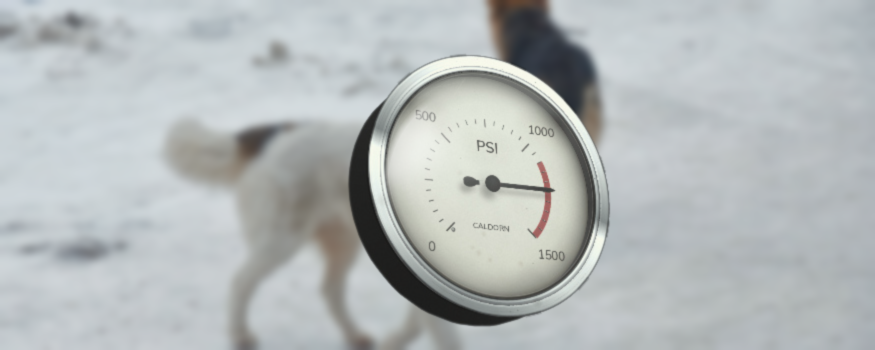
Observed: 1250 psi
